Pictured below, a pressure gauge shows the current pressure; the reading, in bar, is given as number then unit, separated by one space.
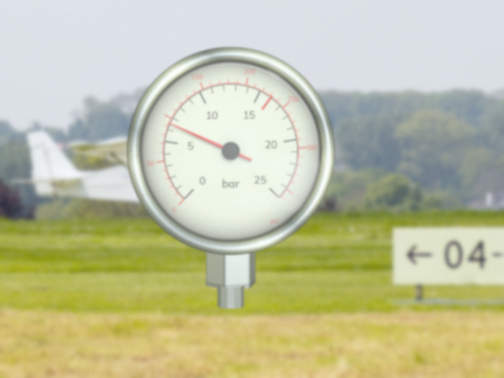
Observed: 6.5 bar
